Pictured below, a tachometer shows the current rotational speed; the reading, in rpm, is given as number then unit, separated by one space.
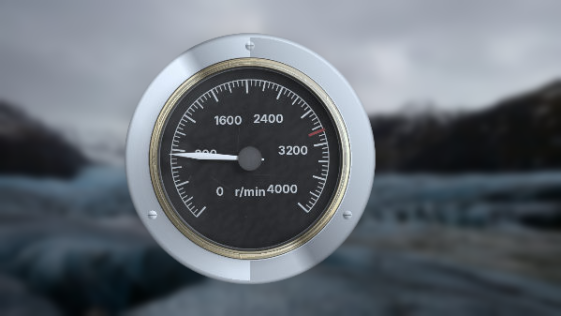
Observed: 750 rpm
